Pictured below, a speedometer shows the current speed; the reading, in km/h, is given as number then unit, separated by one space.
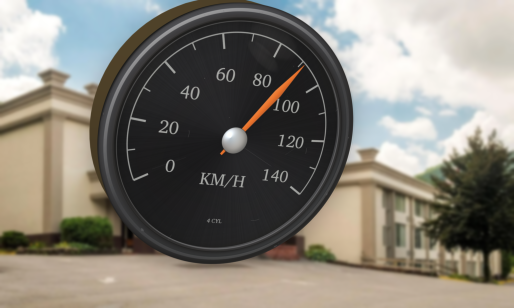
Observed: 90 km/h
